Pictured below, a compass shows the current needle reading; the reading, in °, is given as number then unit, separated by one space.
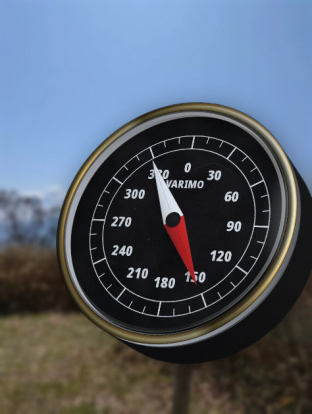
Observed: 150 °
